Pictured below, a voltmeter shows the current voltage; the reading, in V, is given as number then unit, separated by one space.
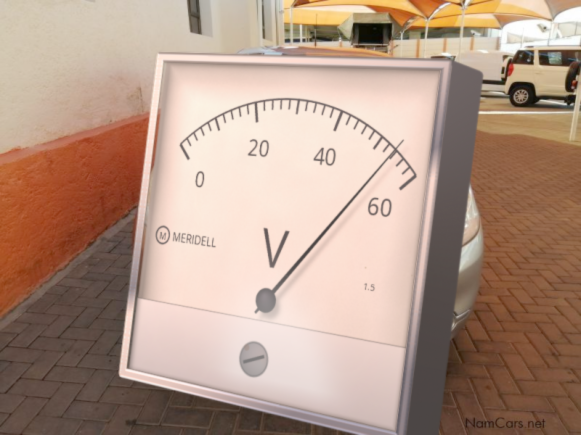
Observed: 54 V
